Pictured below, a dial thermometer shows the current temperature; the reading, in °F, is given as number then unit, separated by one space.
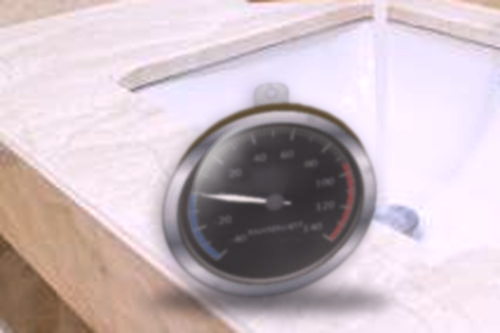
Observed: 0 °F
